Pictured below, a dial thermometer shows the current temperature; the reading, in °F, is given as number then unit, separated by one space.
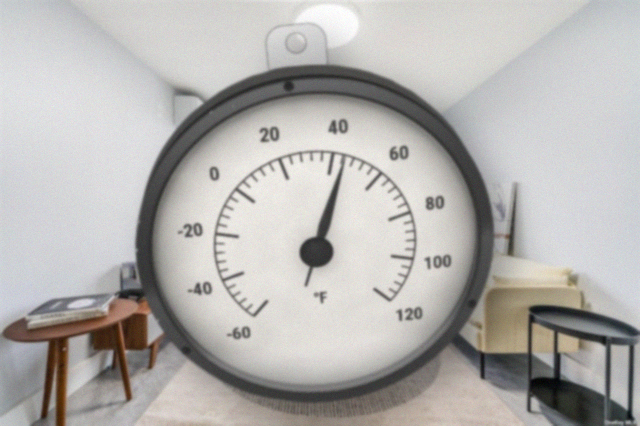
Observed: 44 °F
